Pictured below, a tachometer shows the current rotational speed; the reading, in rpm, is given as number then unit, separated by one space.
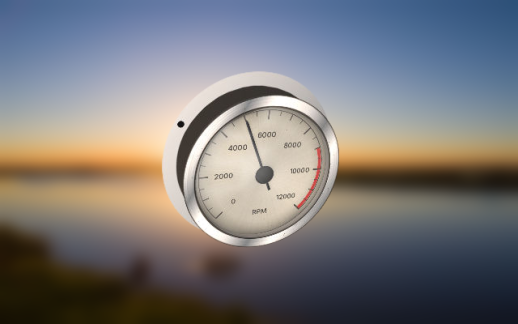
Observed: 5000 rpm
